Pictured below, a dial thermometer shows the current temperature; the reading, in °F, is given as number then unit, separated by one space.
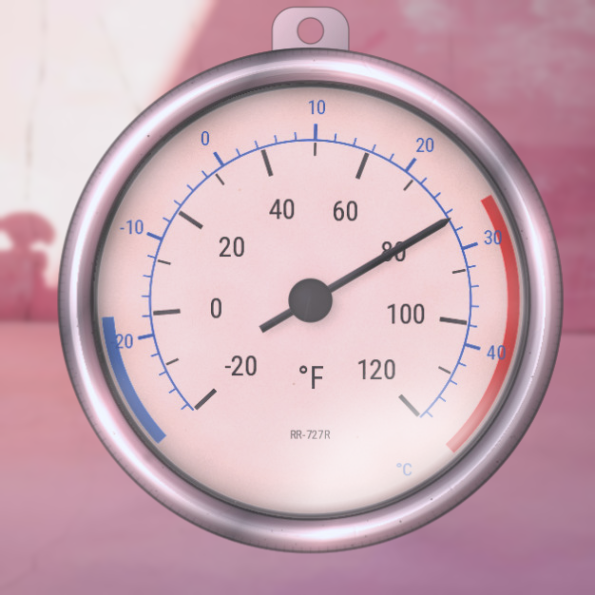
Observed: 80 °F
